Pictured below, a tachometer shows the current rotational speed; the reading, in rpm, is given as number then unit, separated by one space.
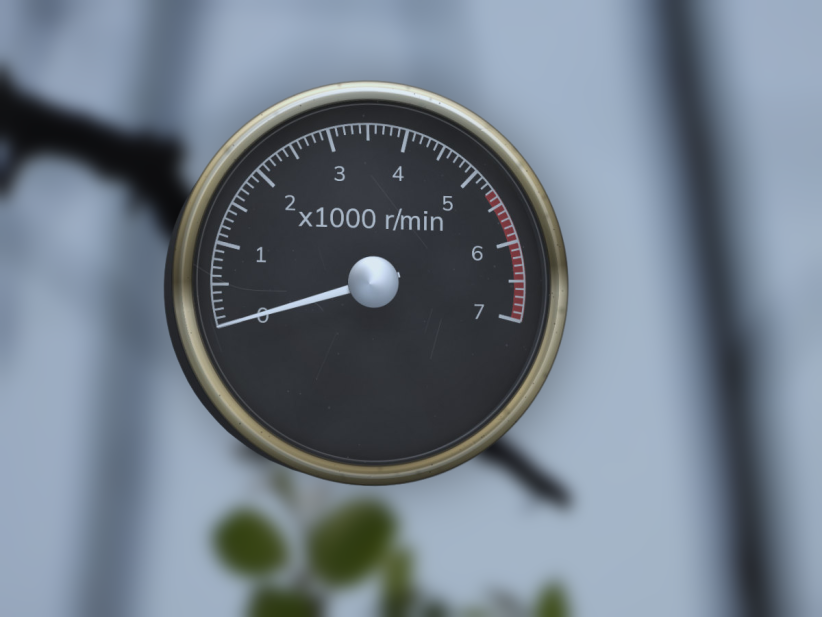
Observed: 0 rpm
